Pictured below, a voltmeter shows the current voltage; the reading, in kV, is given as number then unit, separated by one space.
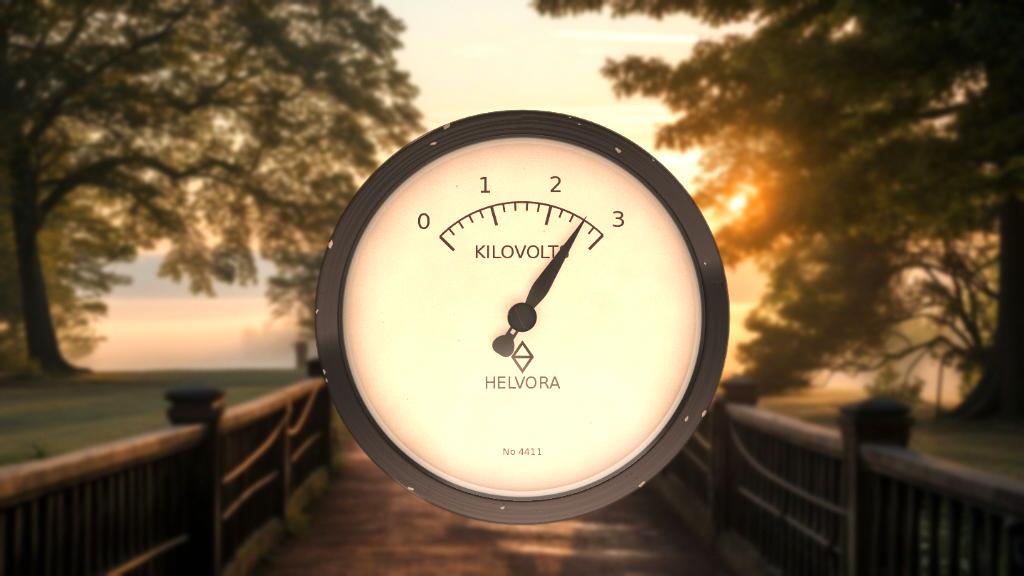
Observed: 2.6 kV
